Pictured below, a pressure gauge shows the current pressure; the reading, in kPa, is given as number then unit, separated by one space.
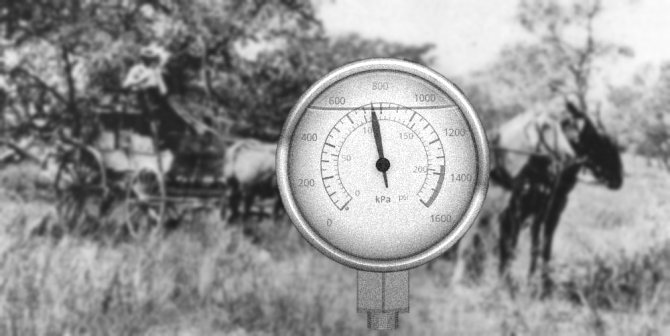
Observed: 750 kPa
